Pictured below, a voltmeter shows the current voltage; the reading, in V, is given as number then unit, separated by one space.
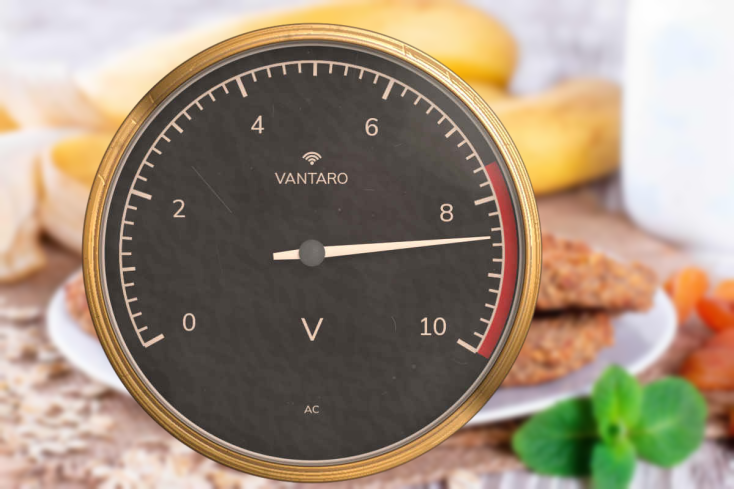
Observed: 8.5 V
